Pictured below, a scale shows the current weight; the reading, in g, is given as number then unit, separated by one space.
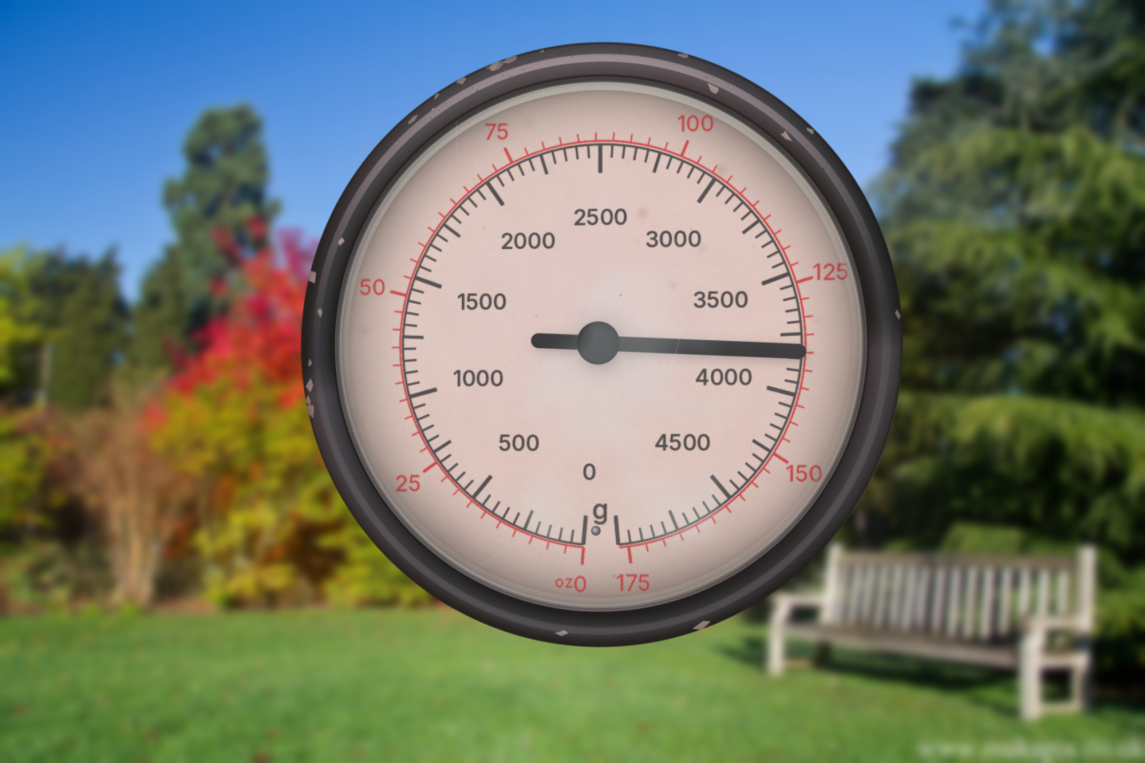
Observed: 3825 g
